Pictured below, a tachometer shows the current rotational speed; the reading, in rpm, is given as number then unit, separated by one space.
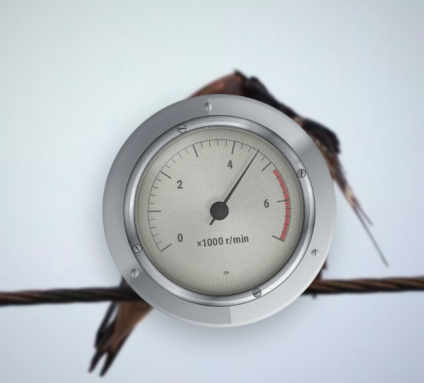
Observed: 4600 rpm
